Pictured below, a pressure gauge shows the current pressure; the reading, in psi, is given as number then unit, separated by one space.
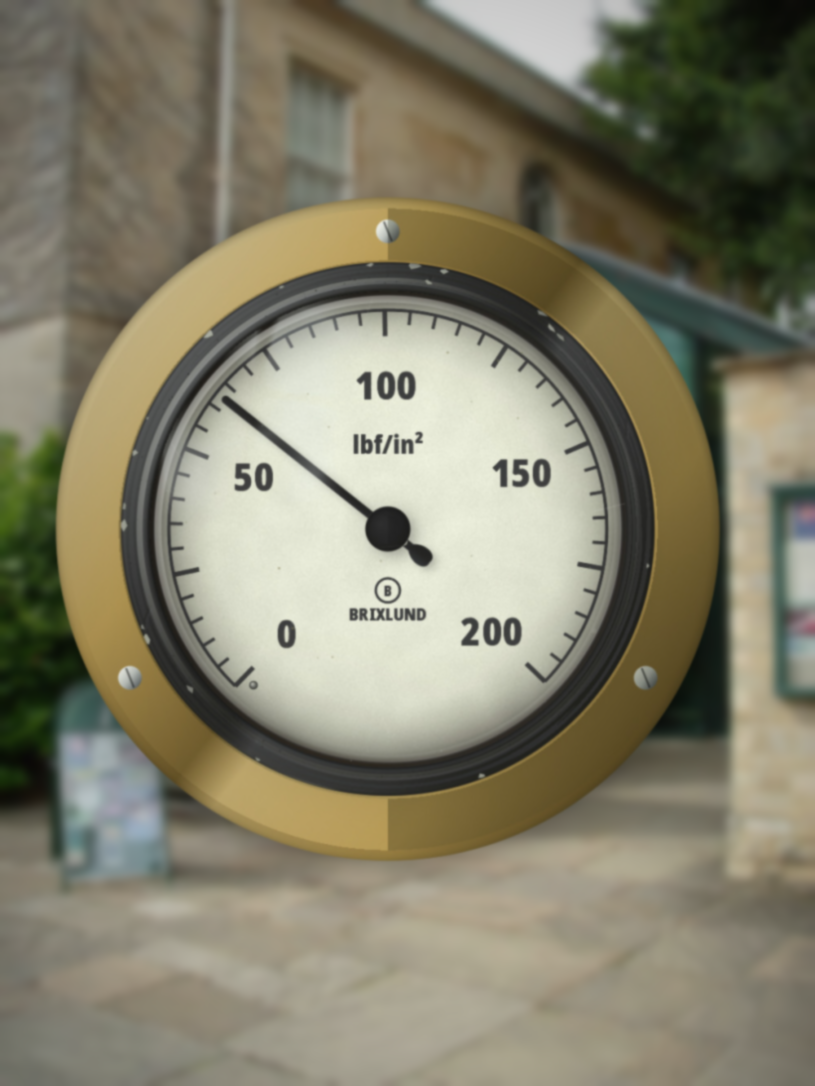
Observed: 62.5 psi
